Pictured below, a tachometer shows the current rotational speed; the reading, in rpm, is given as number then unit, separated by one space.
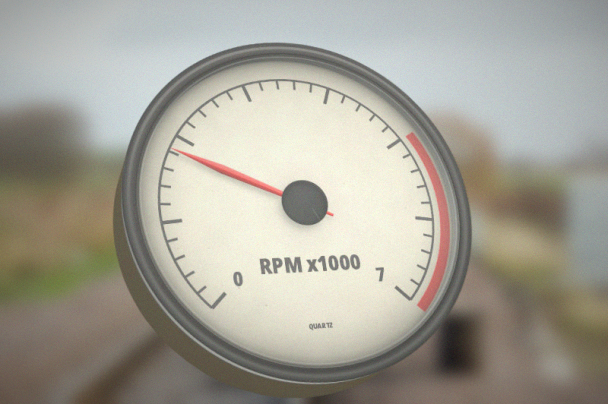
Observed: 1800 rpm
